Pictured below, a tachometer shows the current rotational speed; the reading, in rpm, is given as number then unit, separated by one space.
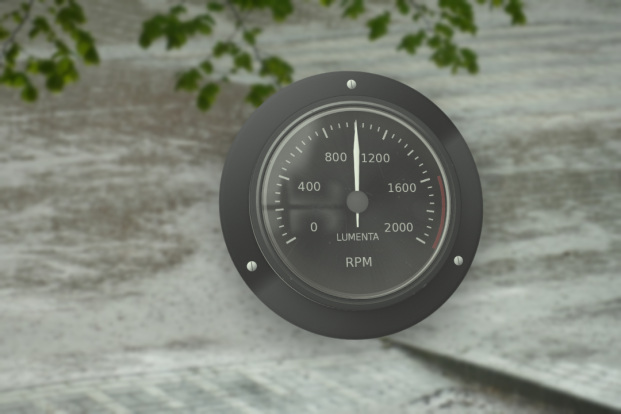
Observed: 1000 rpm
